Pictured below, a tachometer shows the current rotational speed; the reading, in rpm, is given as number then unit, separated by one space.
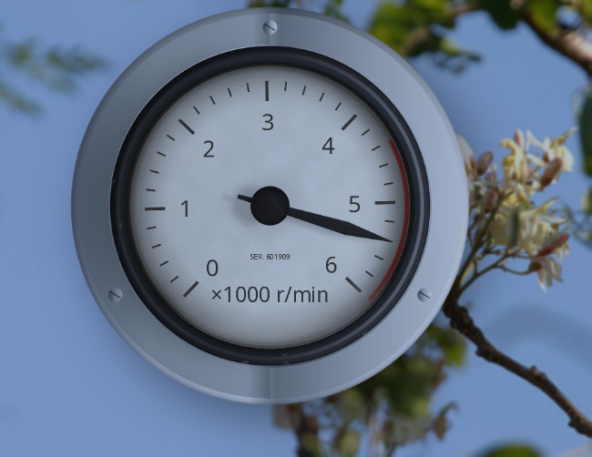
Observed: 5400 rpm
